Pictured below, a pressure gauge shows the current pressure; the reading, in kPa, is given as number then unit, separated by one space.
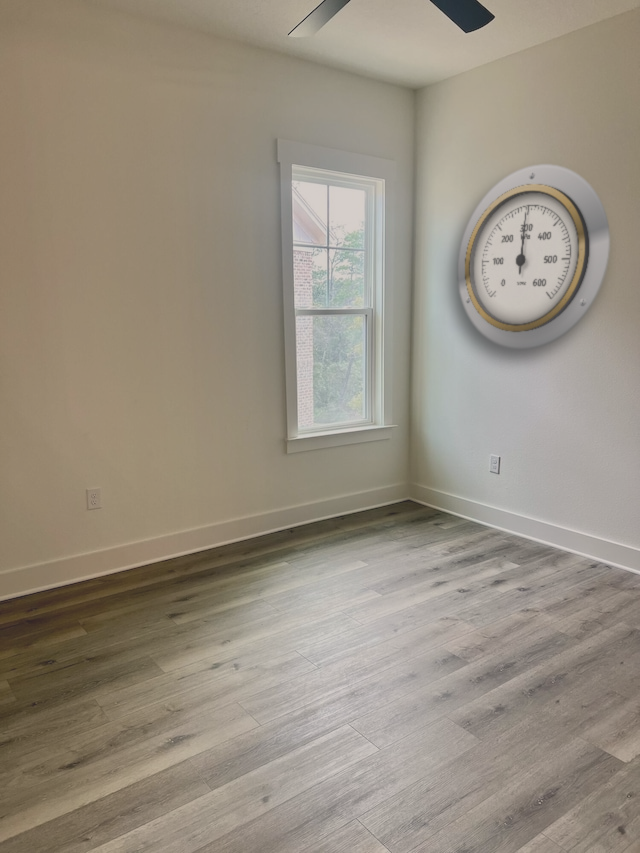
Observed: 300 kPa
